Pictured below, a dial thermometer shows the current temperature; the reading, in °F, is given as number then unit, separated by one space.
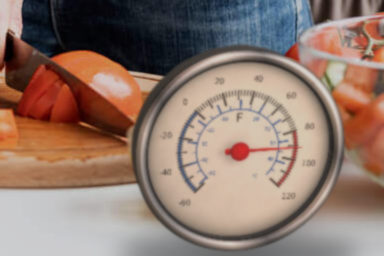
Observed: 90 °F
